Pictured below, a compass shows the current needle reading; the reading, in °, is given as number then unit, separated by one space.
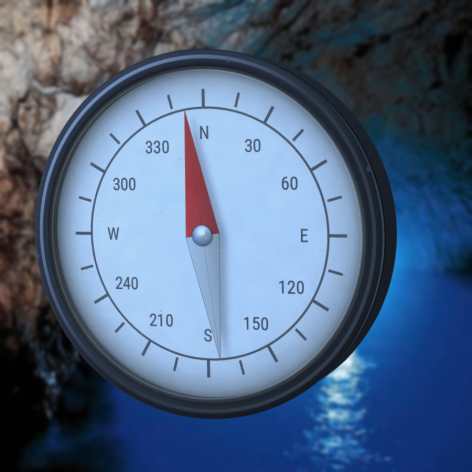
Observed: 352.5 °
